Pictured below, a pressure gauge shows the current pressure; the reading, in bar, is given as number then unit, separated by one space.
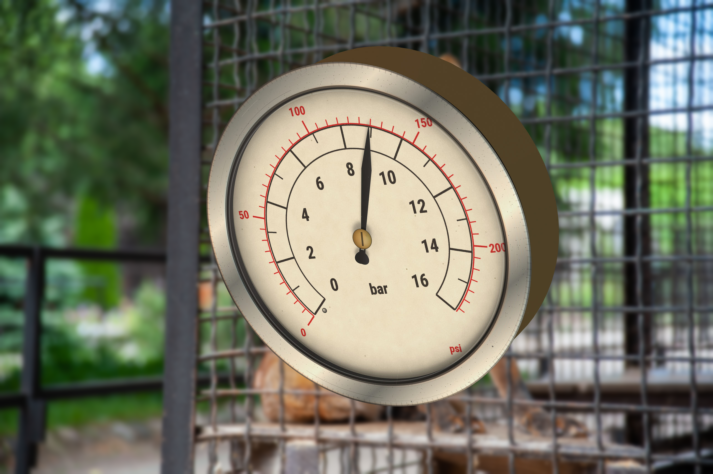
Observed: 9 bar
